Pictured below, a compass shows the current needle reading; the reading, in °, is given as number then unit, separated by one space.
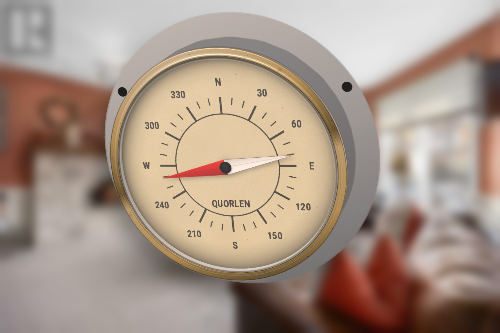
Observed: 260 °
